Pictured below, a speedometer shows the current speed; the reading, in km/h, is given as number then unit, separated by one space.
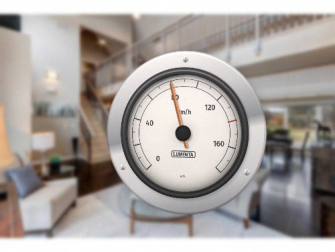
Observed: 80 km/h
